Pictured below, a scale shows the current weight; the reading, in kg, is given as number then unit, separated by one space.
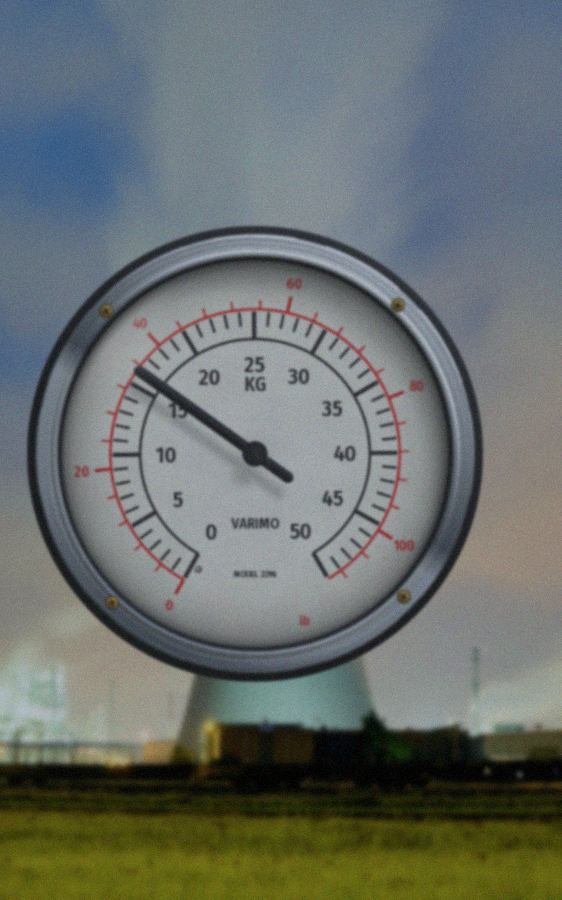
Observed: 16 kg
